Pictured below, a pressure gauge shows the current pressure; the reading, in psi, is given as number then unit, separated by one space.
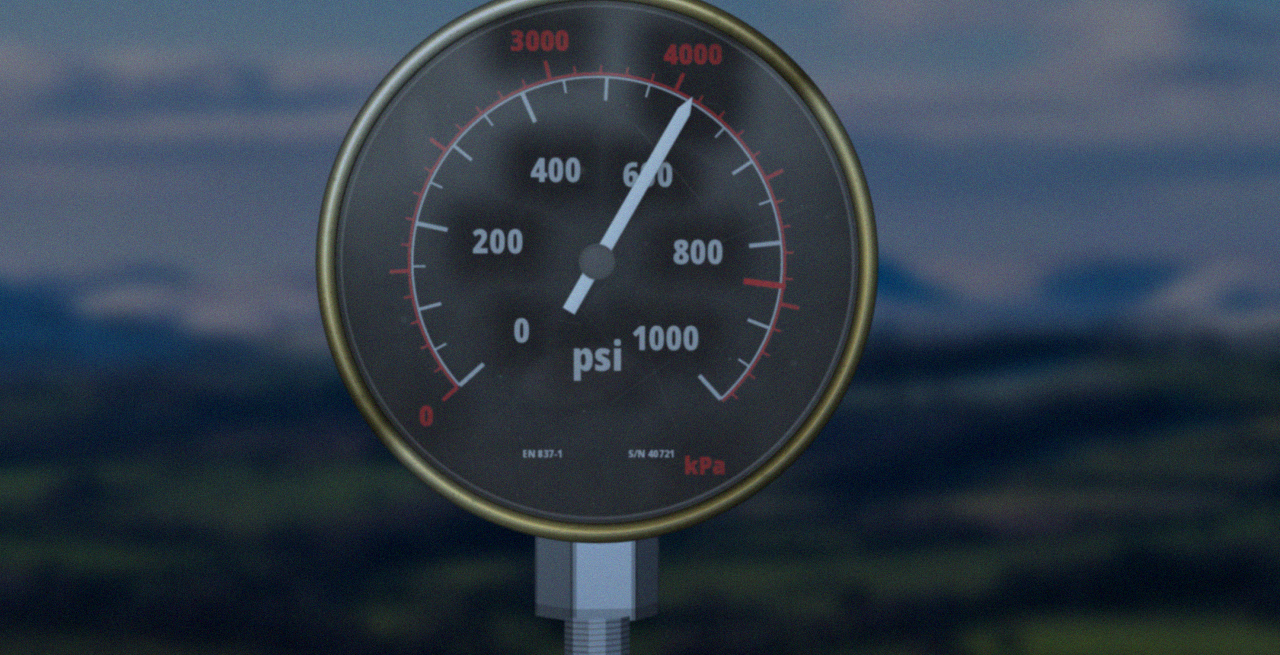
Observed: 600 psi
